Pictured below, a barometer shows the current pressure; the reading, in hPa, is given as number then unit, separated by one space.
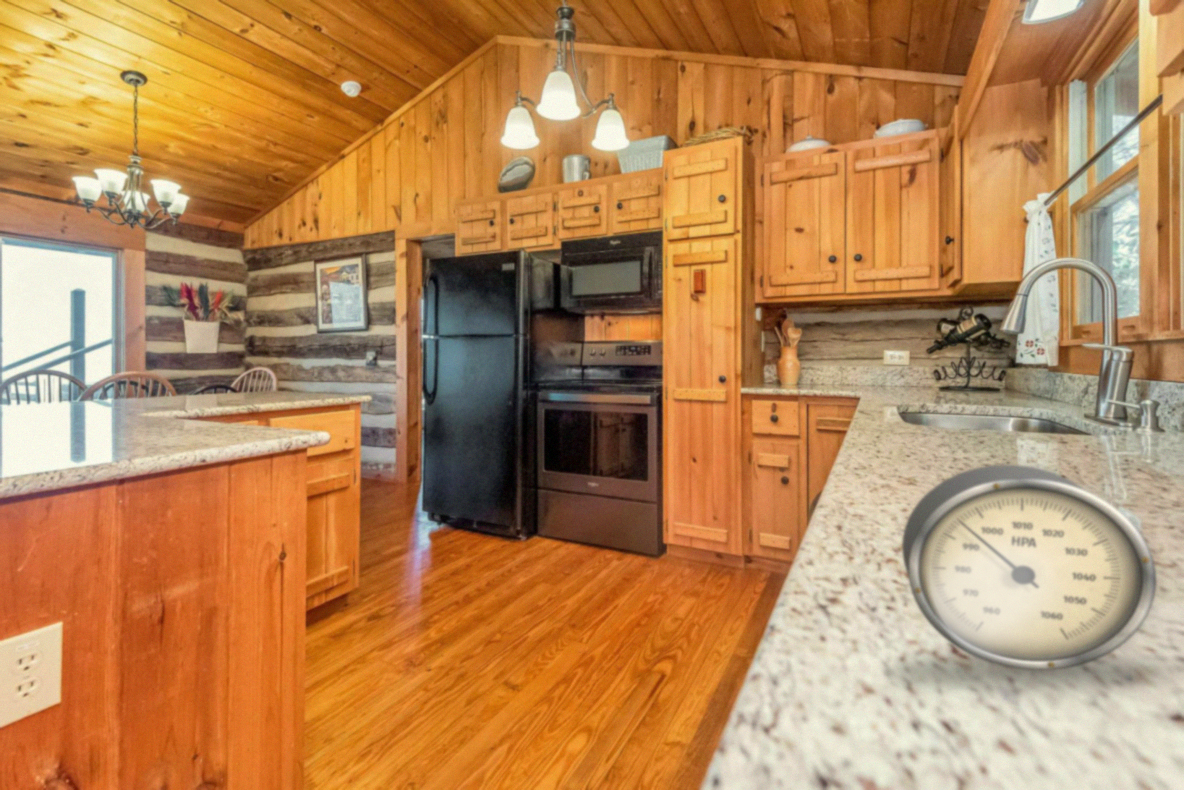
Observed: 995 hPa
